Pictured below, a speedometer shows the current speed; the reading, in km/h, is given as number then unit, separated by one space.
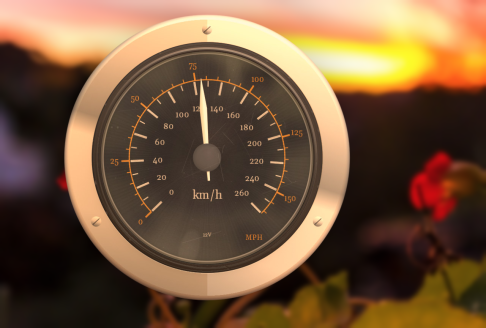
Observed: 125 km/h
